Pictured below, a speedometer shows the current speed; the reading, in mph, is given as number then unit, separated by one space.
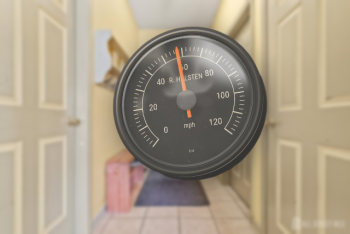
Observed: 58 mph
